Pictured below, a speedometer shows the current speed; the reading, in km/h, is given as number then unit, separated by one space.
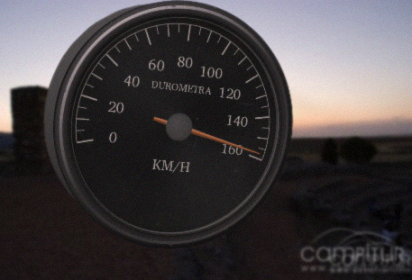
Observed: 157.5 km/h
